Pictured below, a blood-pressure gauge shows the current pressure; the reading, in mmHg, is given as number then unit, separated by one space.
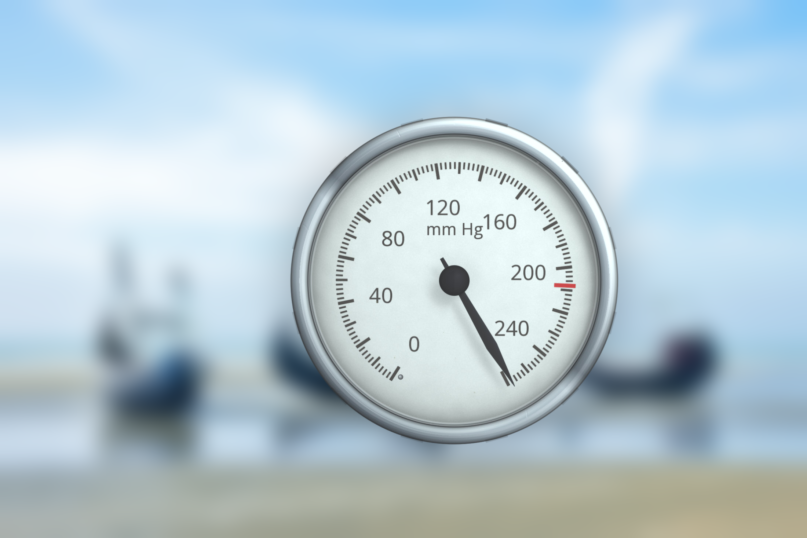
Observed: 258 mmHg
